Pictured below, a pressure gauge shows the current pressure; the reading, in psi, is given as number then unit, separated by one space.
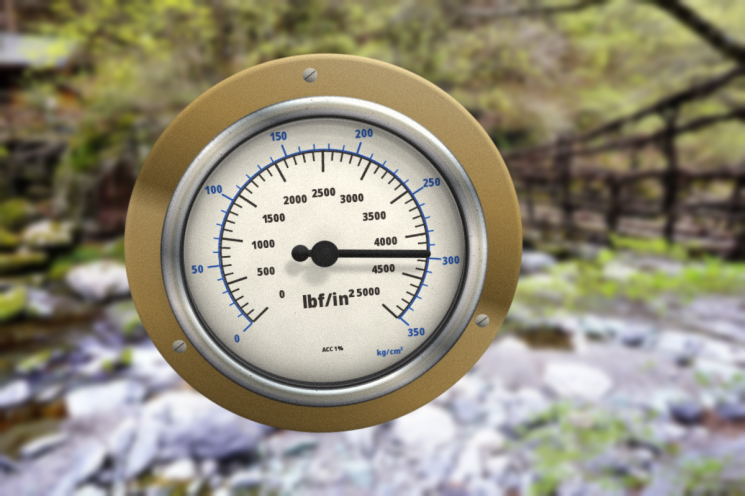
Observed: 4200 psi
